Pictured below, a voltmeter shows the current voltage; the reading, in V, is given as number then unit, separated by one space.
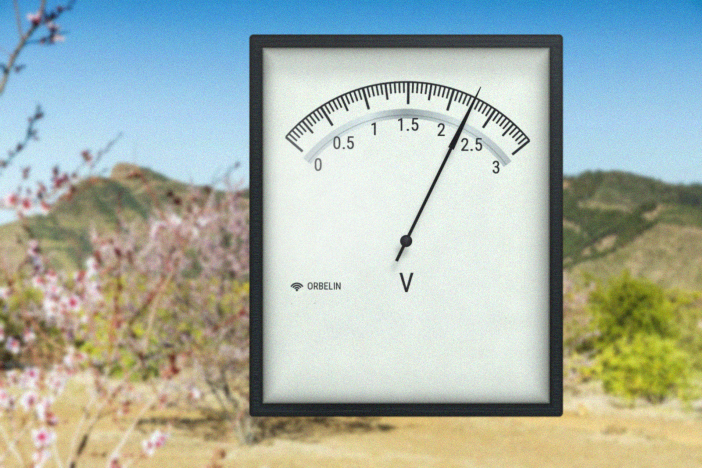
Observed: 2.25 V
